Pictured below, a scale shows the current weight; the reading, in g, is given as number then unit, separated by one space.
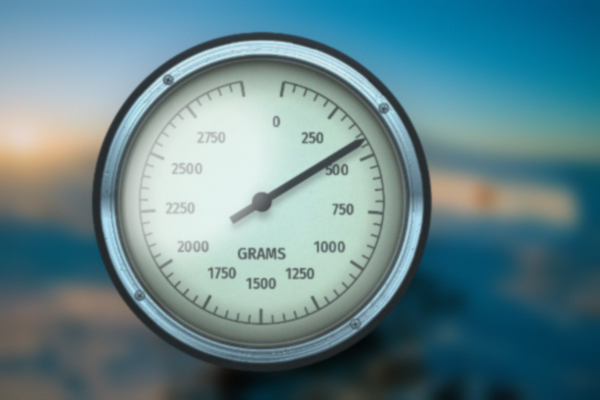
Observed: 425 g
